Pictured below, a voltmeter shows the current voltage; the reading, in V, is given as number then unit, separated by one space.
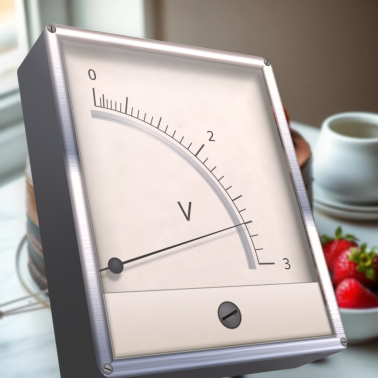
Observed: 2.7 V
